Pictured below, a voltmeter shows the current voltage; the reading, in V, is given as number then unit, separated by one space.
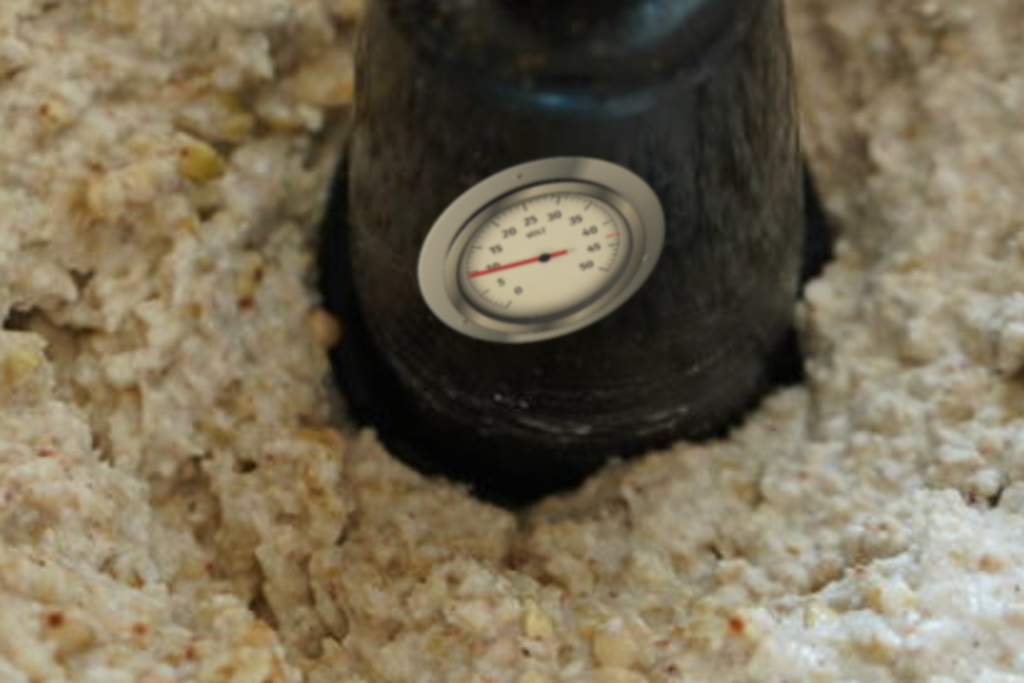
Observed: 10 V
